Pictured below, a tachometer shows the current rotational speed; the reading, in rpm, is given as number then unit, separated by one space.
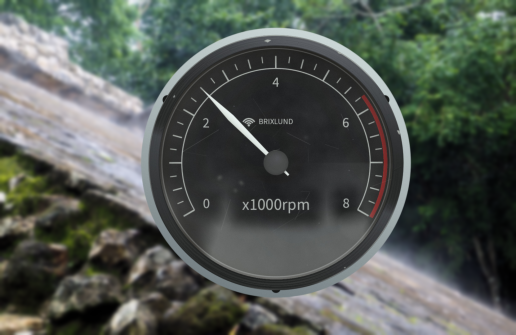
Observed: 2500 rpm
